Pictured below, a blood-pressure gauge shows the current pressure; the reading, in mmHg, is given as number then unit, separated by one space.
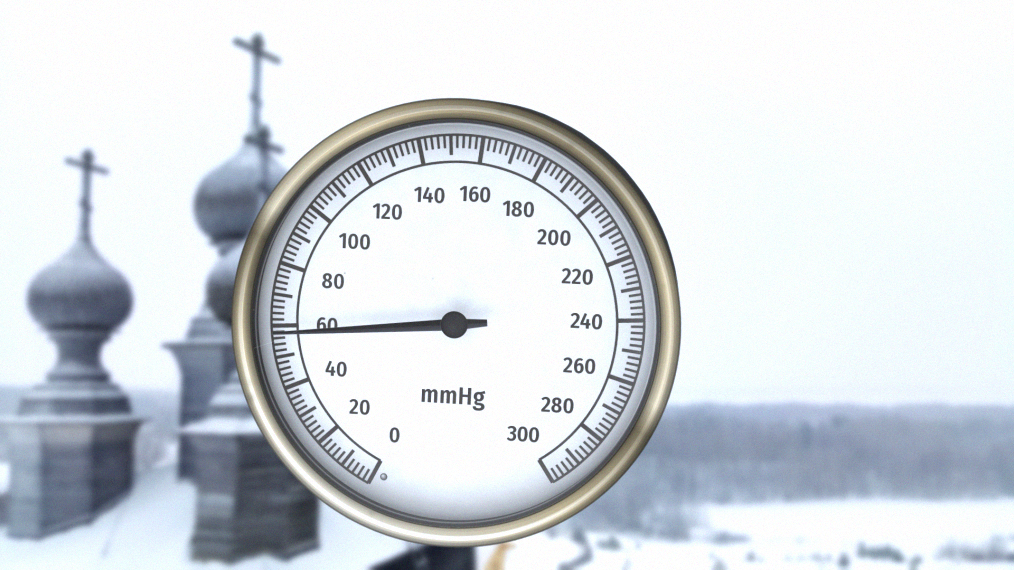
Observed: 58 mmHg
